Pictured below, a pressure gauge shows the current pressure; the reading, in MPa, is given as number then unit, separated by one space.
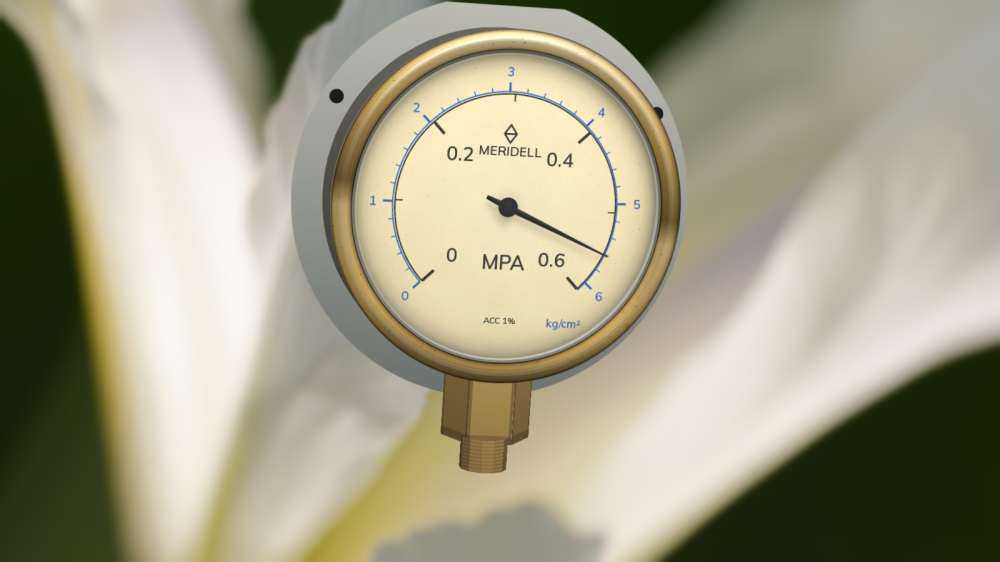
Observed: 0.55 MPa
